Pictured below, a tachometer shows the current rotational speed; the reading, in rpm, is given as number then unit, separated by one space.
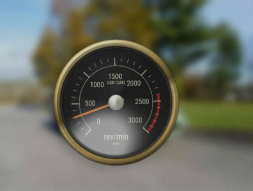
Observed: 300 rpm
